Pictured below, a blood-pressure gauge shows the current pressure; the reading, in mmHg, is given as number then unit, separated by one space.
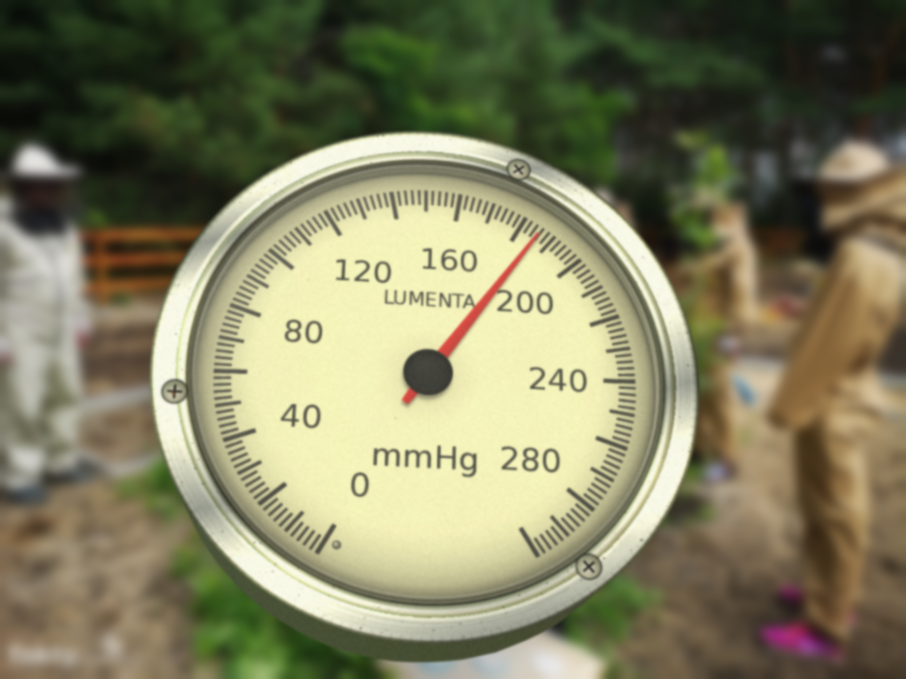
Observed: 186 mmHg
